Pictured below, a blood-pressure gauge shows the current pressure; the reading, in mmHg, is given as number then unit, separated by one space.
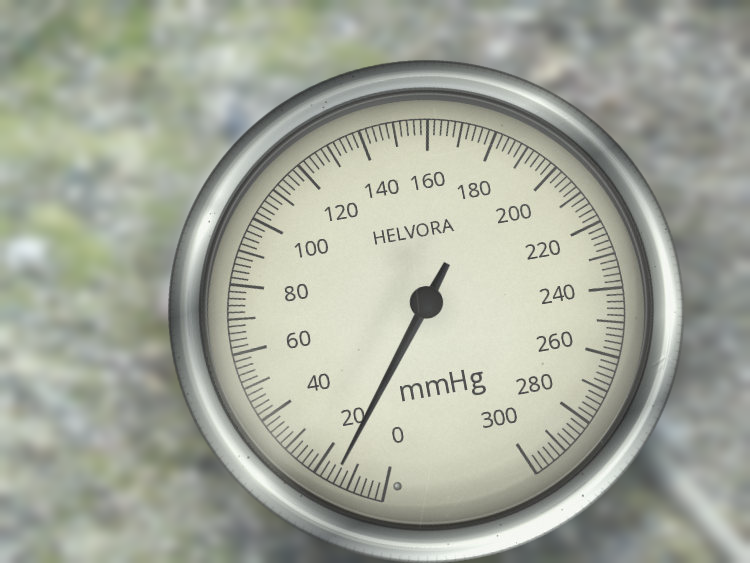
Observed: 14 mmHg
